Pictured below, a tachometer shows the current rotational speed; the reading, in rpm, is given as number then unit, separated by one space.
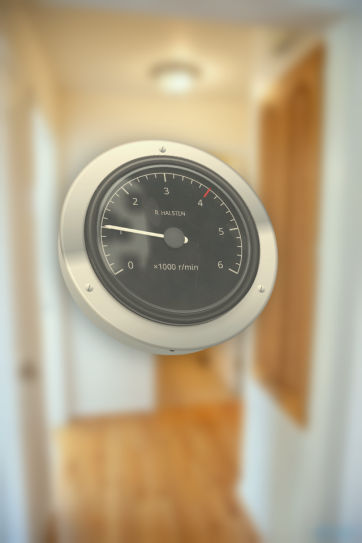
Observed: 1000 rpm
